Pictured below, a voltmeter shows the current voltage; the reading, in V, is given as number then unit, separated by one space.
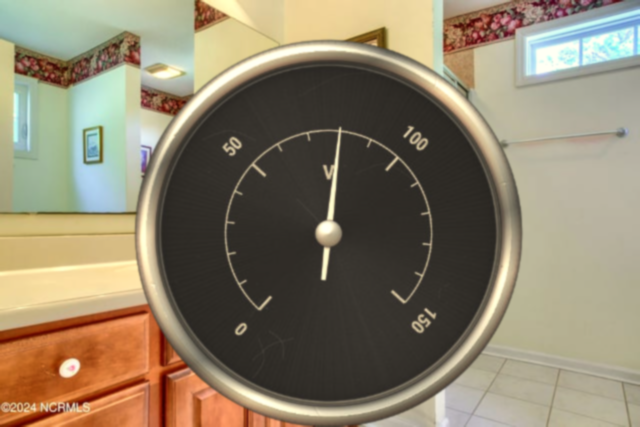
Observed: 80 V
